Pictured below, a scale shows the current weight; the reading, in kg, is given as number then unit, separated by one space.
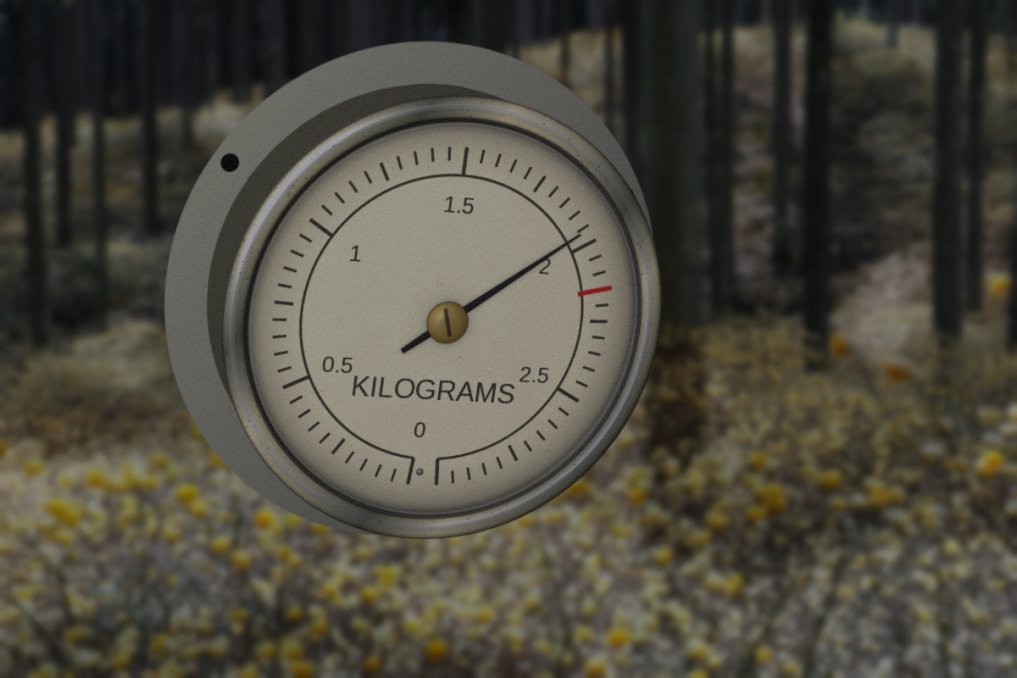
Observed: 1.95 kg
